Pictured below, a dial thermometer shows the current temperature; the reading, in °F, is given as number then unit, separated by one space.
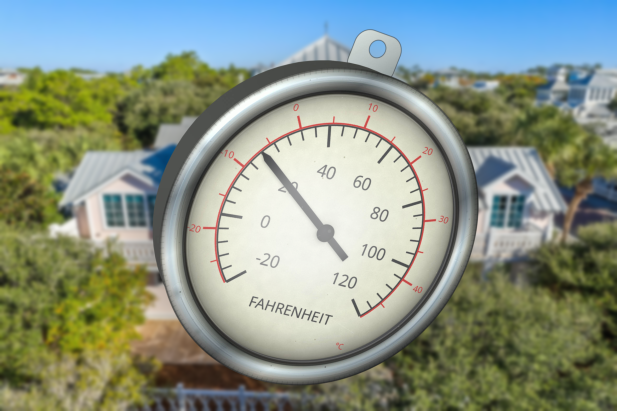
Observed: 20 °F
